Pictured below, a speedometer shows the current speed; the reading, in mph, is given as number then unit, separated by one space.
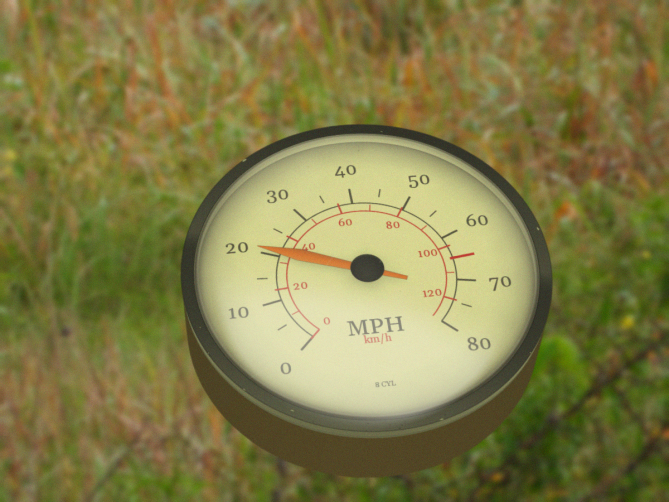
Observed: 20 mph
